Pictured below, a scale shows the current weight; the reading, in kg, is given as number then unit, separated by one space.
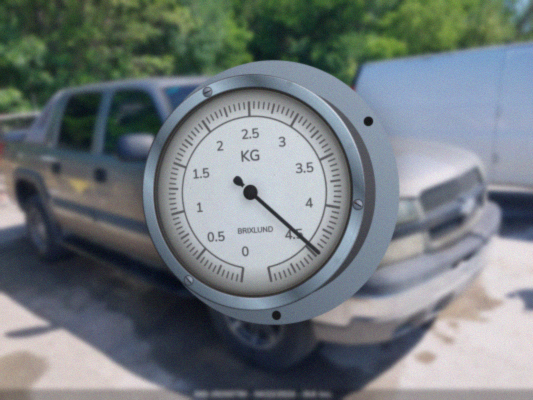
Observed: 4.45 kg
